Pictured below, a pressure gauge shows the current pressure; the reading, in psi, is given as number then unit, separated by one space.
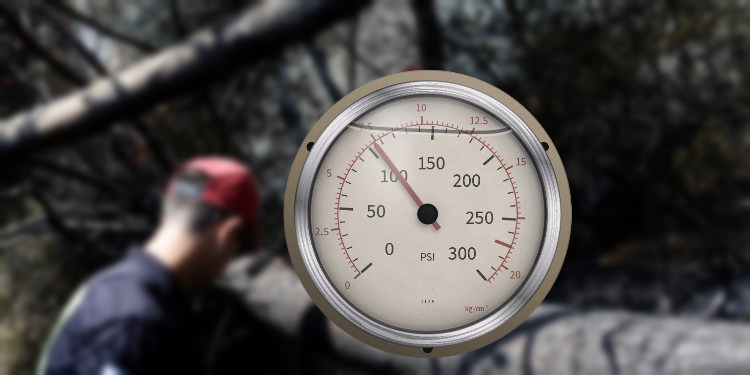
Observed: 105 psi
